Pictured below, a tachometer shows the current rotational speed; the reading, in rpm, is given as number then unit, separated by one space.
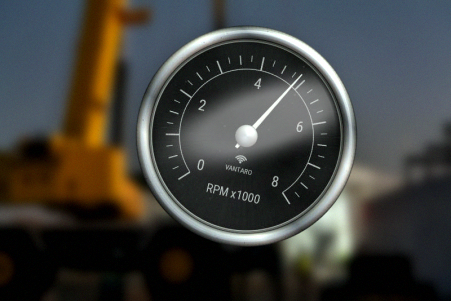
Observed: 4875 rpm
